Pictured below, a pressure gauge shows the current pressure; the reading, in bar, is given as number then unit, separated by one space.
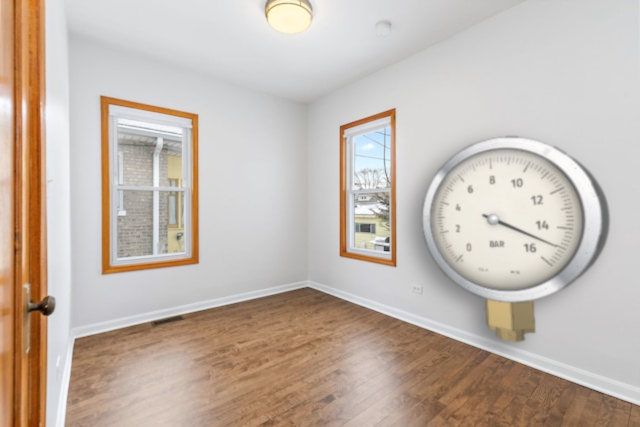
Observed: 15 bar
